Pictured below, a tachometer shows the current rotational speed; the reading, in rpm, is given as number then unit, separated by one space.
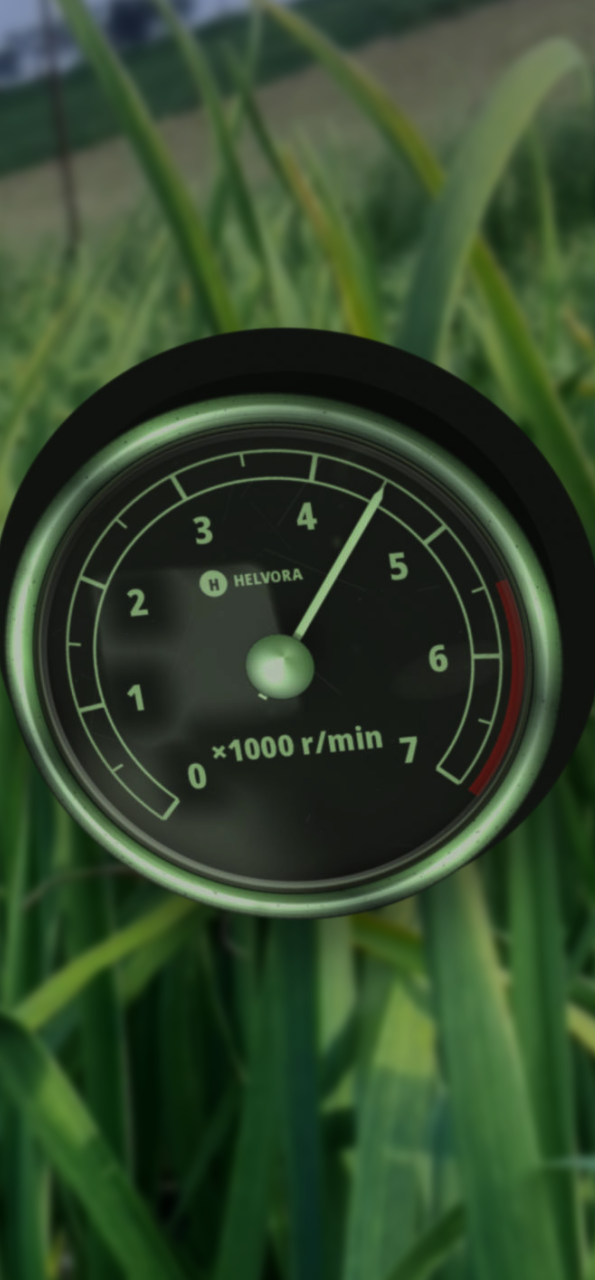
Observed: 4500 rpm
